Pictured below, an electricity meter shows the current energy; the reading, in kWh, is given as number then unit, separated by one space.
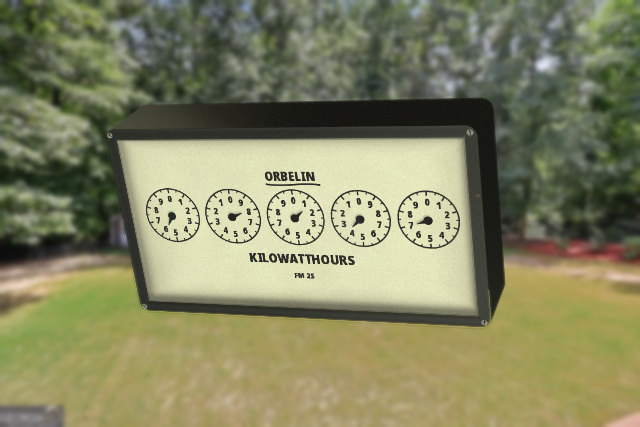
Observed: 58137 kWh
